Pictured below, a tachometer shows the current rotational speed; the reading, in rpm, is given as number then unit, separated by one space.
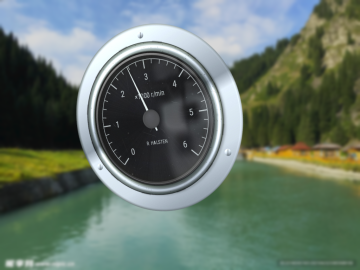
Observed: 2600 rpm
